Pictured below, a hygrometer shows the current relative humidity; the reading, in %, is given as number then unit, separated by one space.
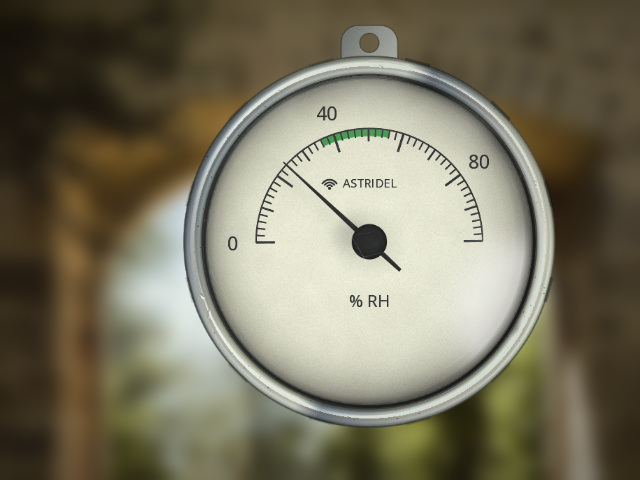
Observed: 24 %
